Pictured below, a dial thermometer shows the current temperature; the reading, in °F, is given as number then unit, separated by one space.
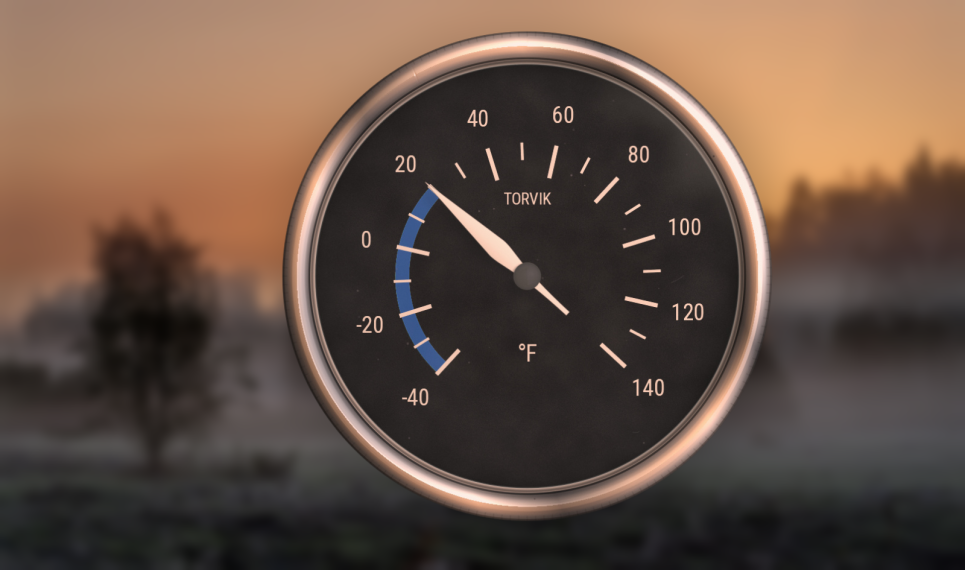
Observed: 20 °F
